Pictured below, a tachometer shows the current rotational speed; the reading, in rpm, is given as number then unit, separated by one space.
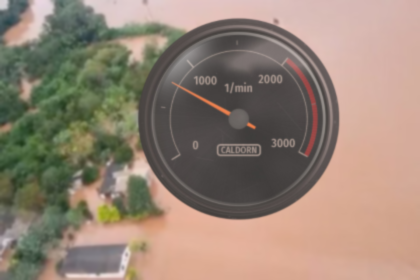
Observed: 750 rpm
